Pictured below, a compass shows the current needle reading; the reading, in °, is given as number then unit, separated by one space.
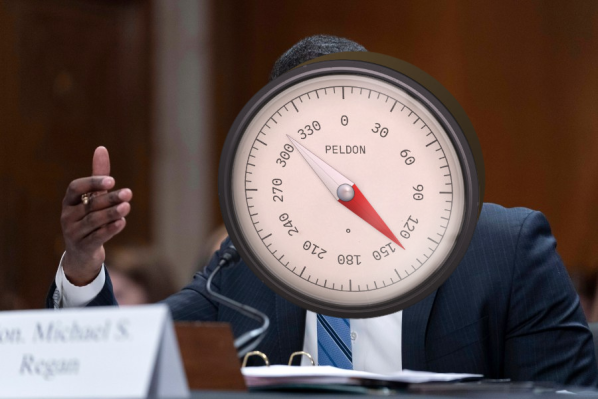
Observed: 135 °
